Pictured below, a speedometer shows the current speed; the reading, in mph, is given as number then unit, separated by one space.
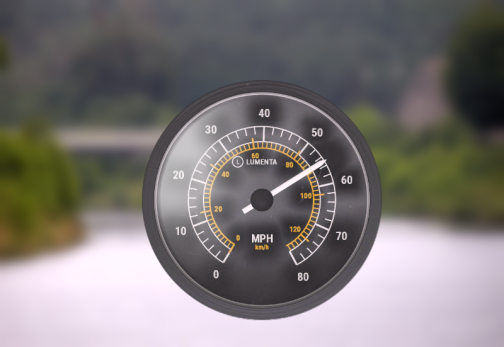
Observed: 55 mph
